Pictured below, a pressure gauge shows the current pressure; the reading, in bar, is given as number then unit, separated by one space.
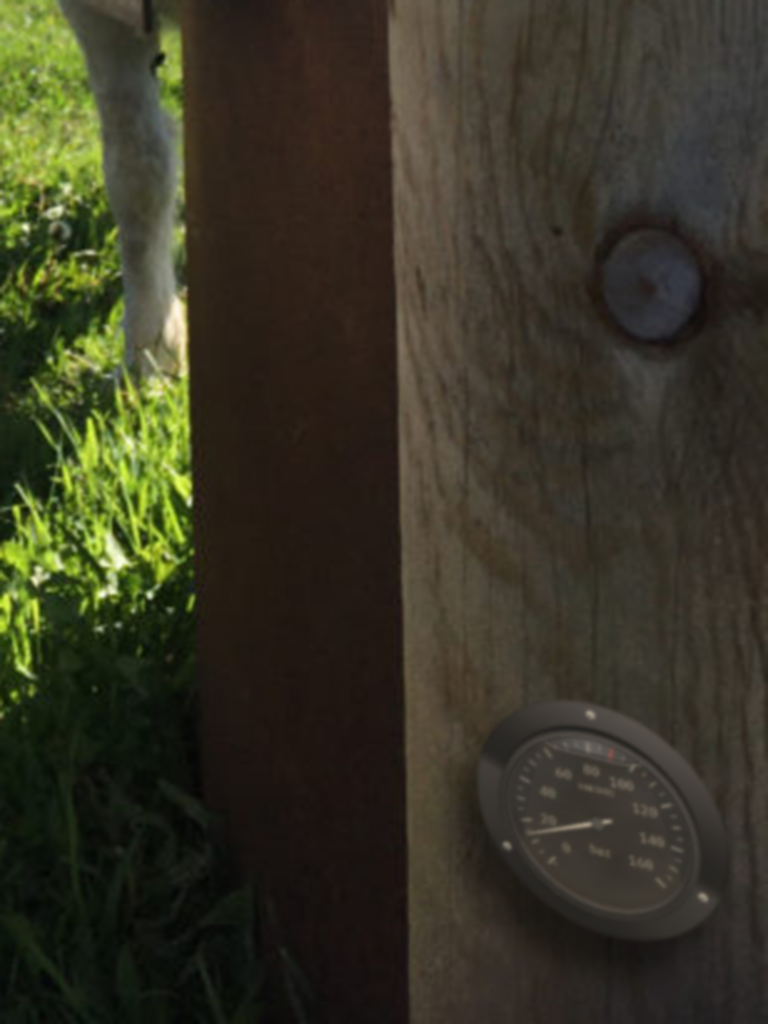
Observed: 15 bar
